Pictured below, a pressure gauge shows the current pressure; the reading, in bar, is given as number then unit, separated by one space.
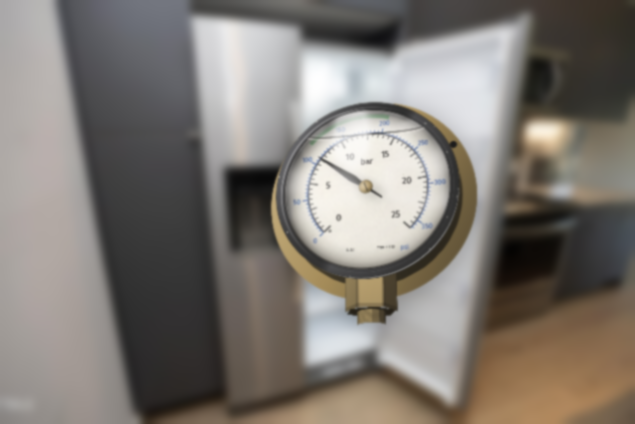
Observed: 7.5 bar
